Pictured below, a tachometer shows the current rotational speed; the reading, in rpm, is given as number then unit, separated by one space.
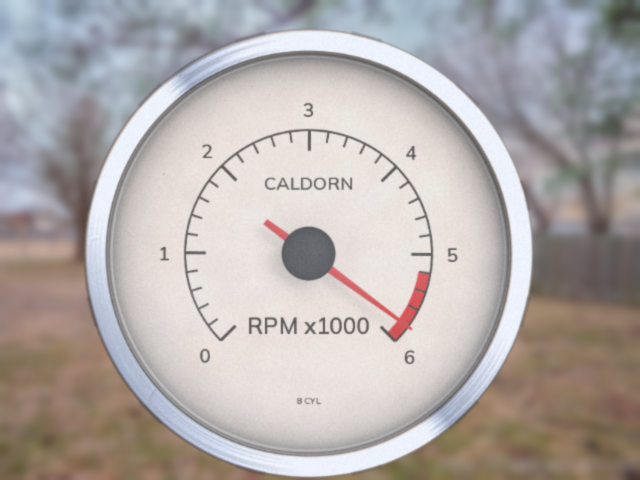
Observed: 5800 rpm
